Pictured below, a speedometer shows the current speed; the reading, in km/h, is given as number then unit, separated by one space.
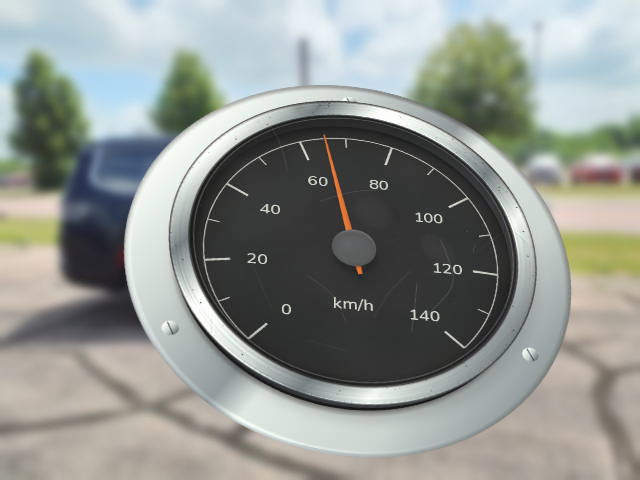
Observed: 65 km/h
